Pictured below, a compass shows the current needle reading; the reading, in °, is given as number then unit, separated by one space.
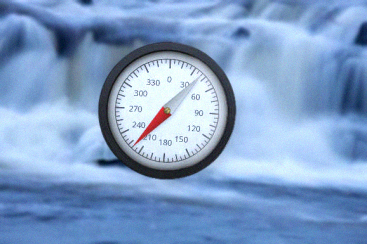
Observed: 220 °
